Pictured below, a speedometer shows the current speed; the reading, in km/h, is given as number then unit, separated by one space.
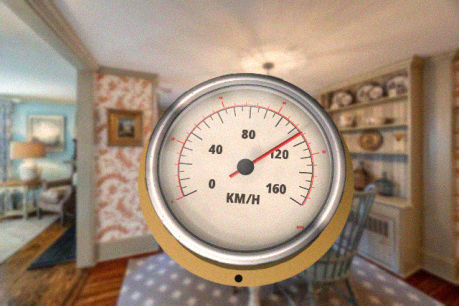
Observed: 115 km/h
